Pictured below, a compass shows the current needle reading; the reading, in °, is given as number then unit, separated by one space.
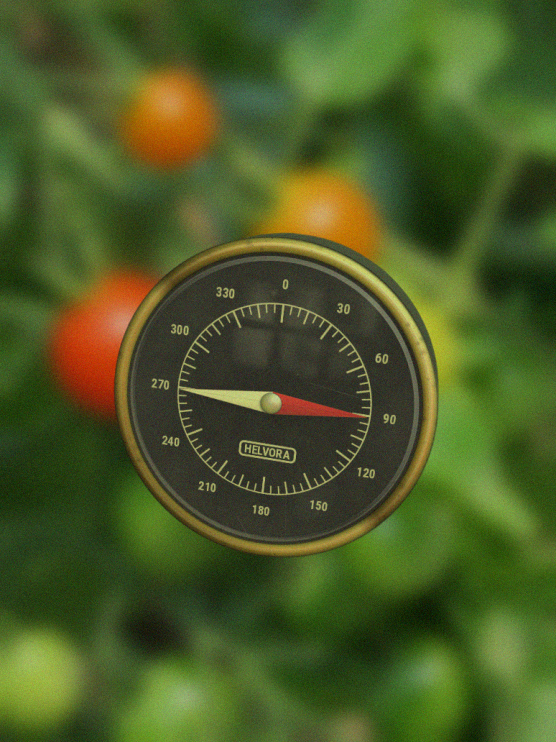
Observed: 90 °
